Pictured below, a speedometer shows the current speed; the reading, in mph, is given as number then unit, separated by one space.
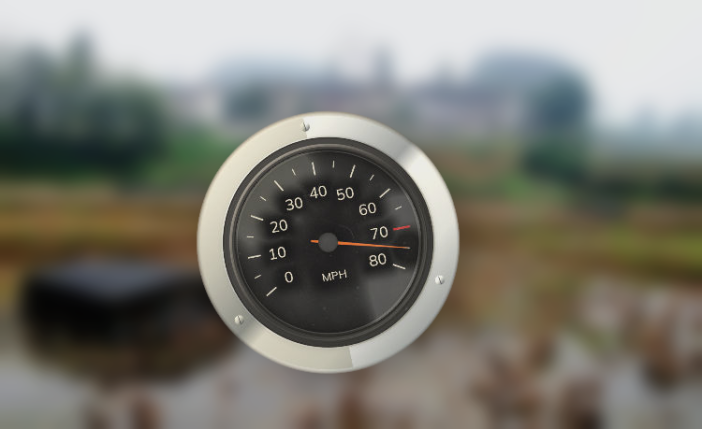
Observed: 75 mph
